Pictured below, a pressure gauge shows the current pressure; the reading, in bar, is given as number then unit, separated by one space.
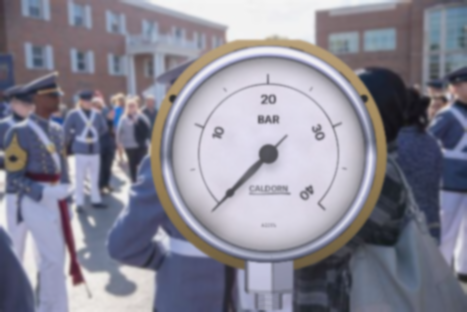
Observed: 0 bar
